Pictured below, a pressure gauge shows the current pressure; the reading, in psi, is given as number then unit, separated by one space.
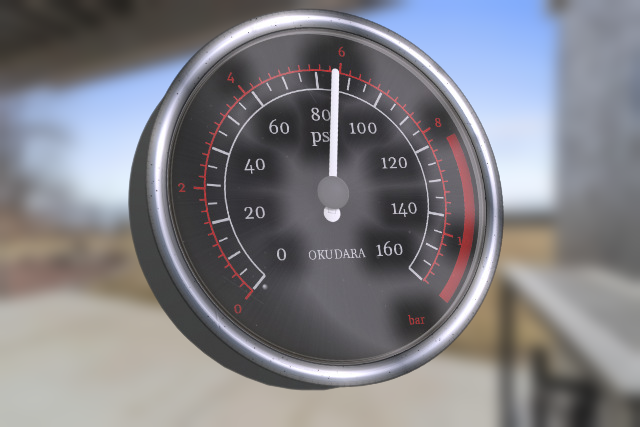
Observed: 85 psi
